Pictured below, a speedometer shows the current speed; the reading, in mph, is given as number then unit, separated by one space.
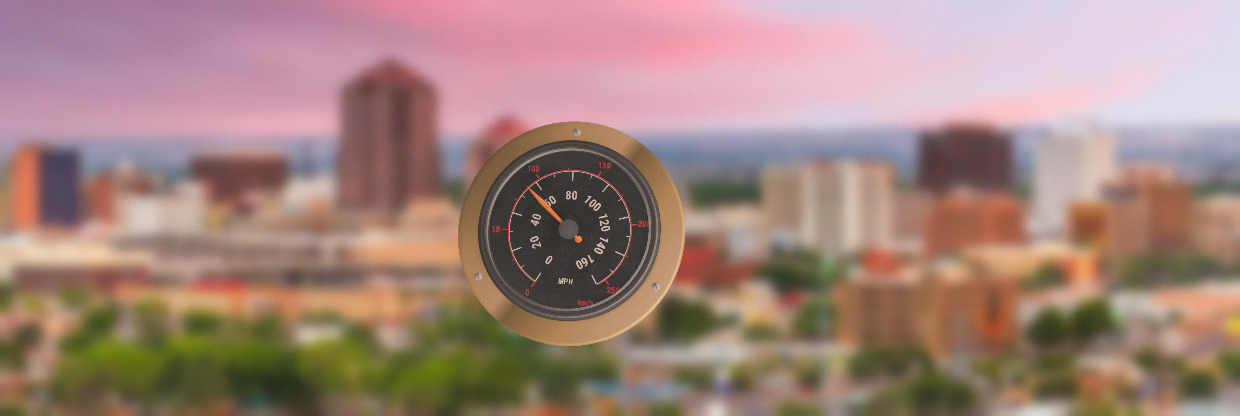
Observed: 55 mph
